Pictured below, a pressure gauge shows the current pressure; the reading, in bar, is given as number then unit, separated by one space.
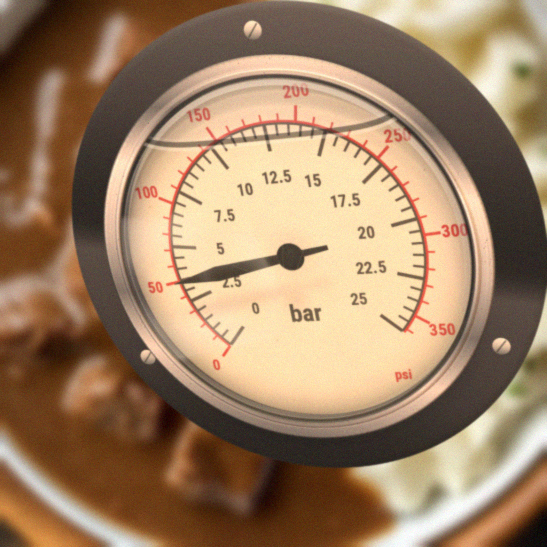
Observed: 3.5 bar
